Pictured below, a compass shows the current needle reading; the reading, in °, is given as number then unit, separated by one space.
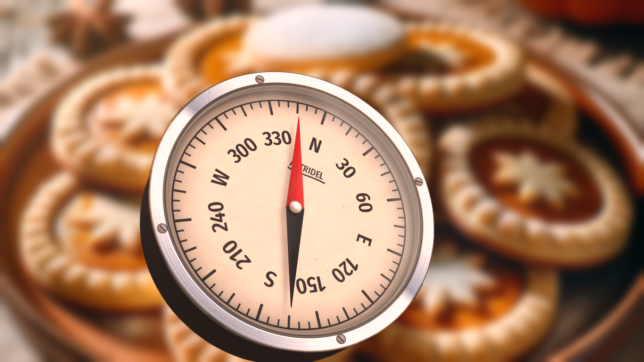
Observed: 345 °
